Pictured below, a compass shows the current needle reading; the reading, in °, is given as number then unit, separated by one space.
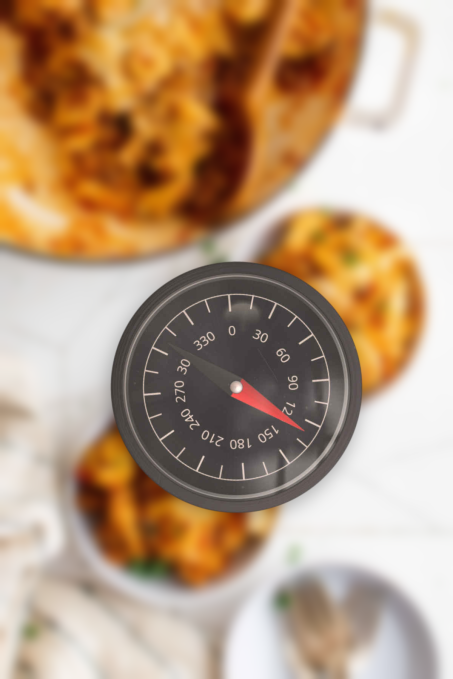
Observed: 127.5 °
